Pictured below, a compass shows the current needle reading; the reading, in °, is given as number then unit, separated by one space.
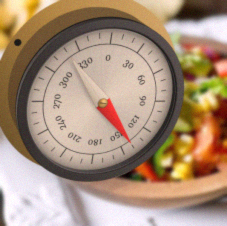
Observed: 140 °
